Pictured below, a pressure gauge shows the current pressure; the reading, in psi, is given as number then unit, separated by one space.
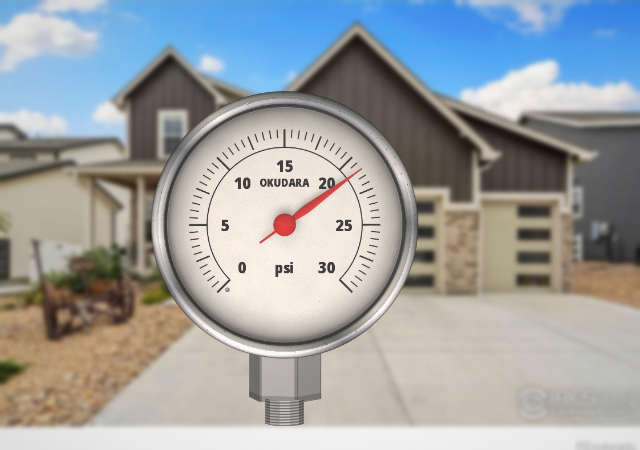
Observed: 21 psi
